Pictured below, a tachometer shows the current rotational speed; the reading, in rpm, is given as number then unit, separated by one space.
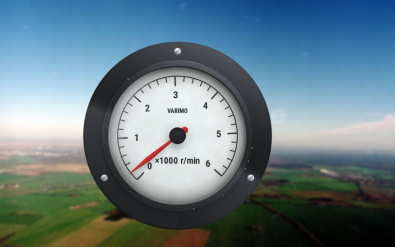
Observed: 200 rpm
